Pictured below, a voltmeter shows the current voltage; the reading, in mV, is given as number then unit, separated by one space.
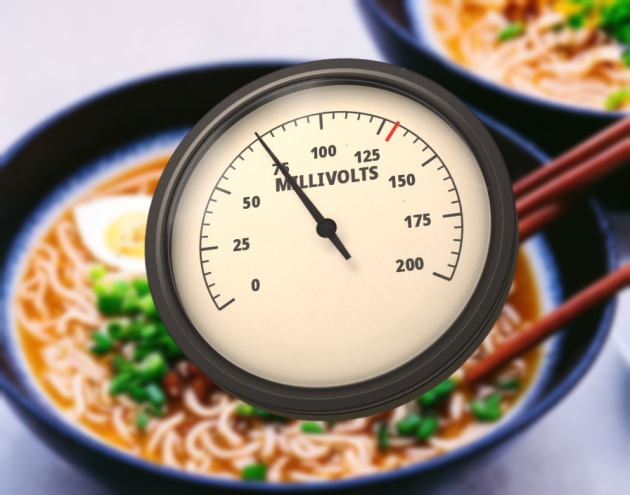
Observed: 75 mV
